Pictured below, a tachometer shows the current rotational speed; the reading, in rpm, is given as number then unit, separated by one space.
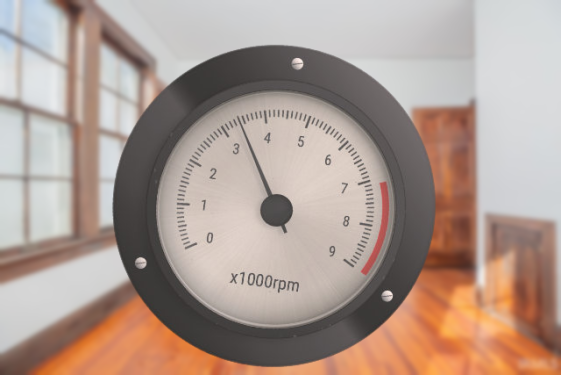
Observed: 3400 rpm
